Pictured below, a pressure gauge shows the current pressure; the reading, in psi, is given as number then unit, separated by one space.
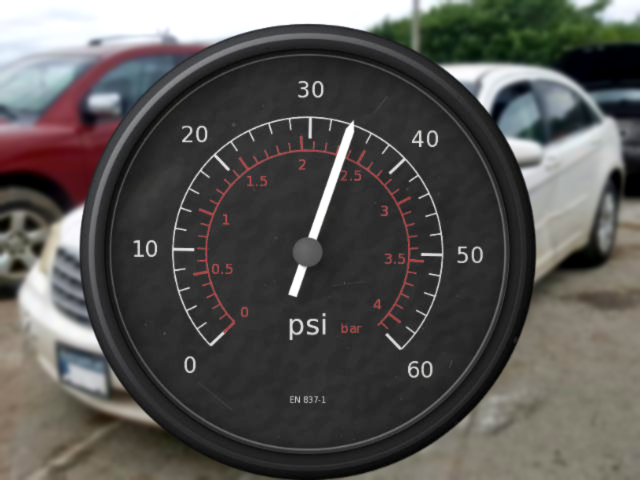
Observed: 34 psi
